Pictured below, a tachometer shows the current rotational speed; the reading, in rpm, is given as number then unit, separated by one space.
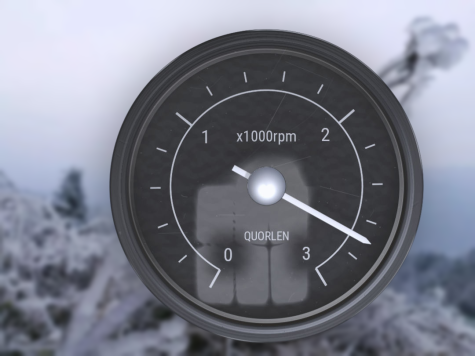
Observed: 2700 rpm
